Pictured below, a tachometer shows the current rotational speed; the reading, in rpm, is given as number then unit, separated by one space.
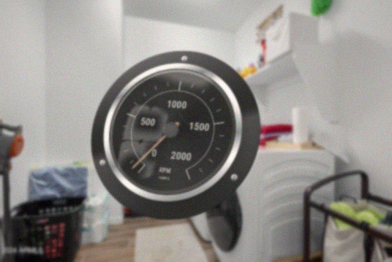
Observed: 50 rpm
